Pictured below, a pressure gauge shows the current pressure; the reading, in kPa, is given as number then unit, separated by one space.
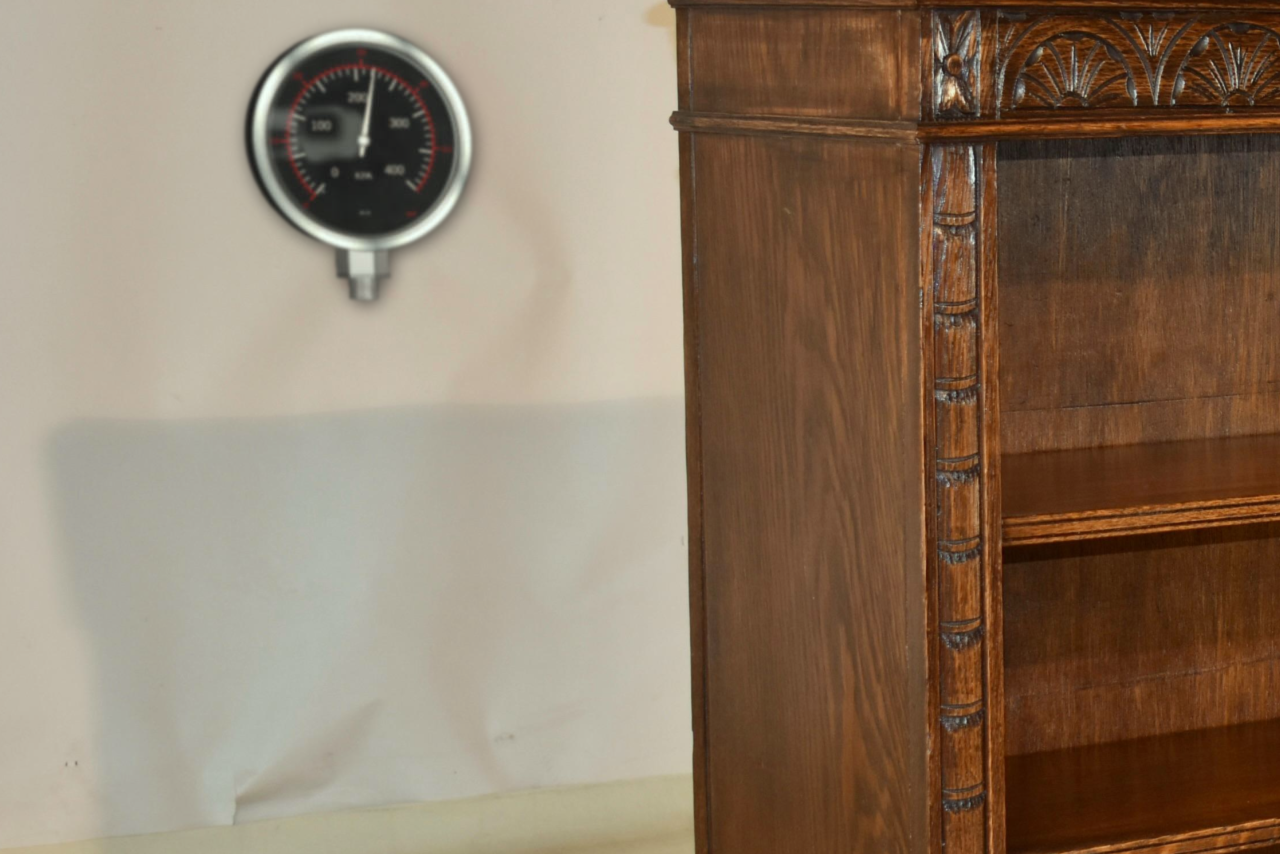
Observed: 220 kPa
